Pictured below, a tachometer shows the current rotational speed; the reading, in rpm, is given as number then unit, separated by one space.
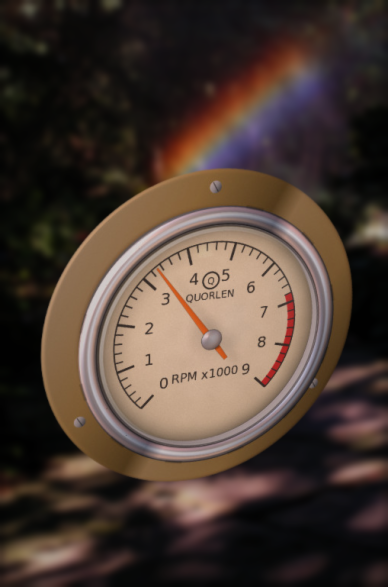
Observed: 3300 rpm
